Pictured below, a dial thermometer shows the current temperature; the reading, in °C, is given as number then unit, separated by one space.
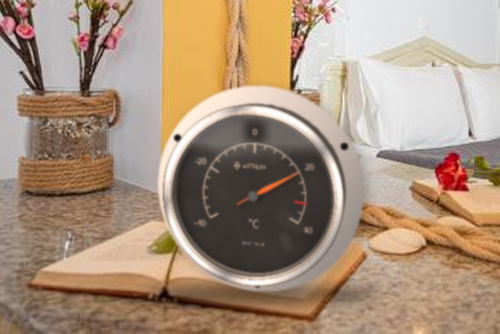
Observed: 20 °C
